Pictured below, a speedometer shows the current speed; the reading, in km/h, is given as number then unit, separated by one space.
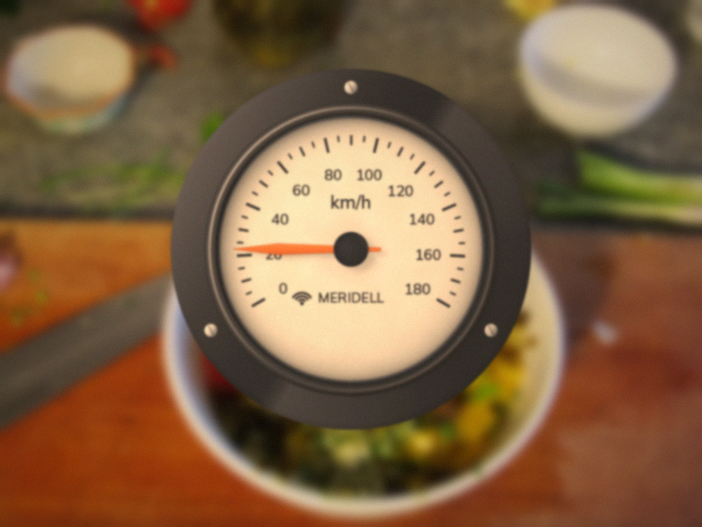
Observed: 22.5 km/h
